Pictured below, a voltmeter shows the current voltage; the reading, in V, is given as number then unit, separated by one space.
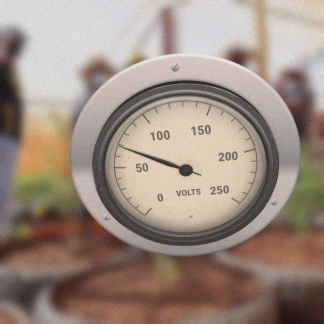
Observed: 70 V
